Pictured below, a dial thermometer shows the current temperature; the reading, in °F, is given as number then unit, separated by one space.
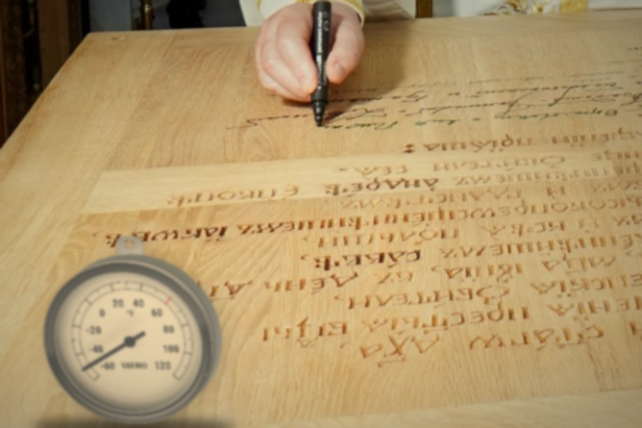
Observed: -50 °F
